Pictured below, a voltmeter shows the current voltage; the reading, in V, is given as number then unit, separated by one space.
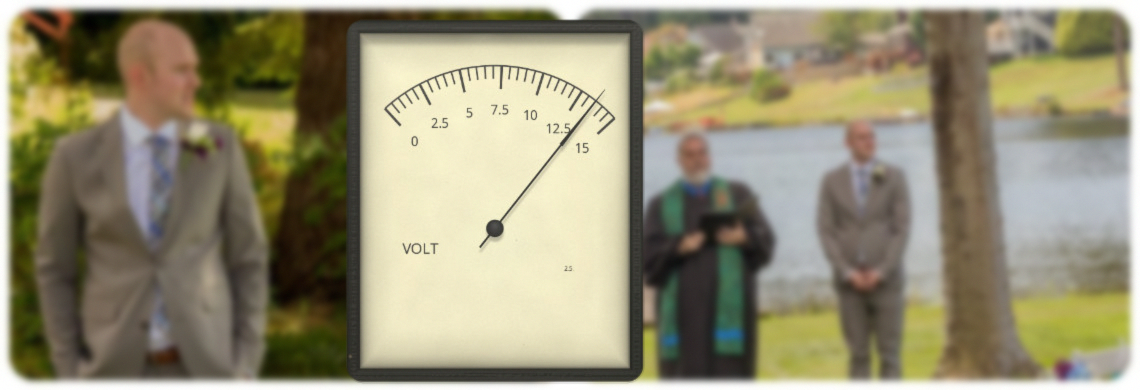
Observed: 13.5 V
